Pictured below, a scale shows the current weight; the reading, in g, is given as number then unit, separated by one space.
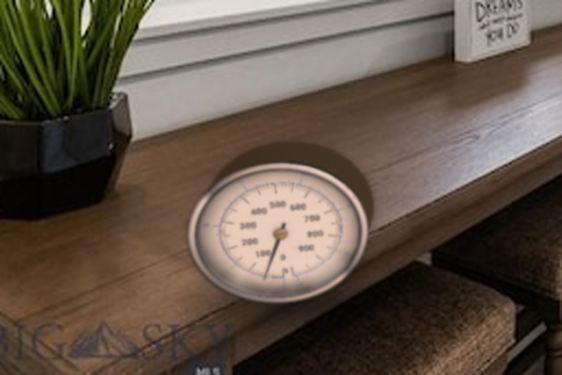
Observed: 50 g
